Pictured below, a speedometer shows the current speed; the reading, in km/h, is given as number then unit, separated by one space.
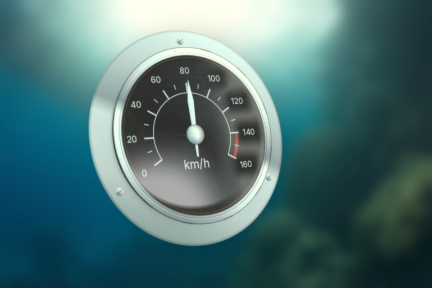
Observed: 80 km/h
